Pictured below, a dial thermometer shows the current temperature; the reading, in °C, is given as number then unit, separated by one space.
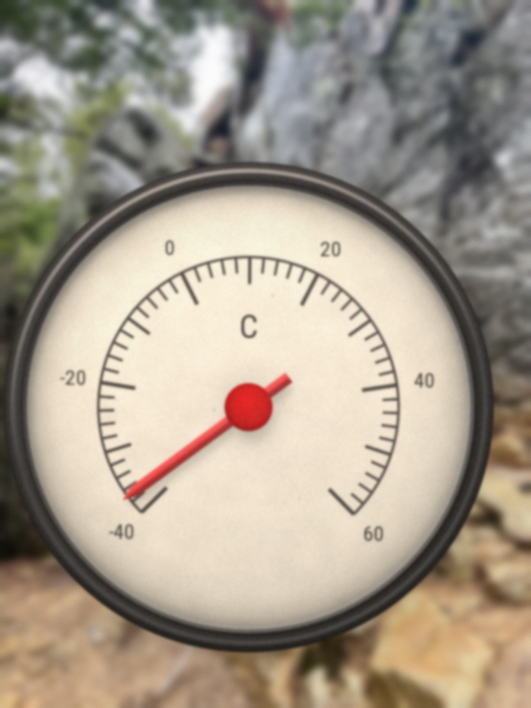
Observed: -37 °C
